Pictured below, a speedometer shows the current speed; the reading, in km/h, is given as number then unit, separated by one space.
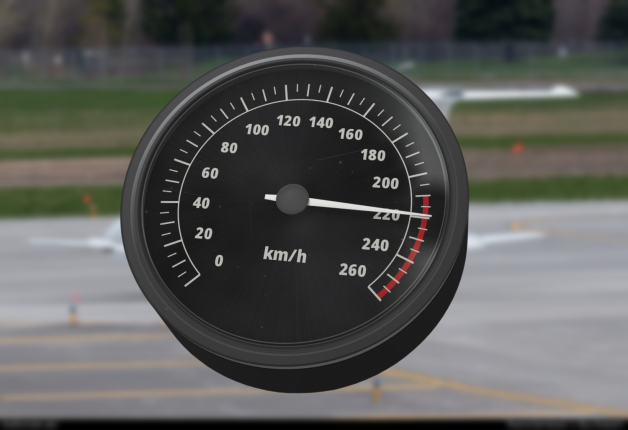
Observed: 220 km/h
